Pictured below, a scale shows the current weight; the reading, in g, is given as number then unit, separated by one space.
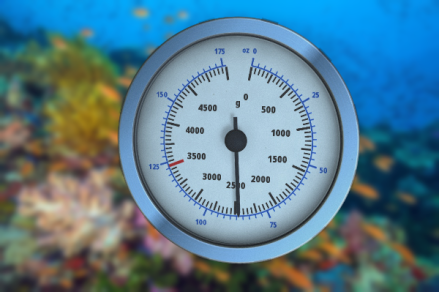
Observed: 2450 g
